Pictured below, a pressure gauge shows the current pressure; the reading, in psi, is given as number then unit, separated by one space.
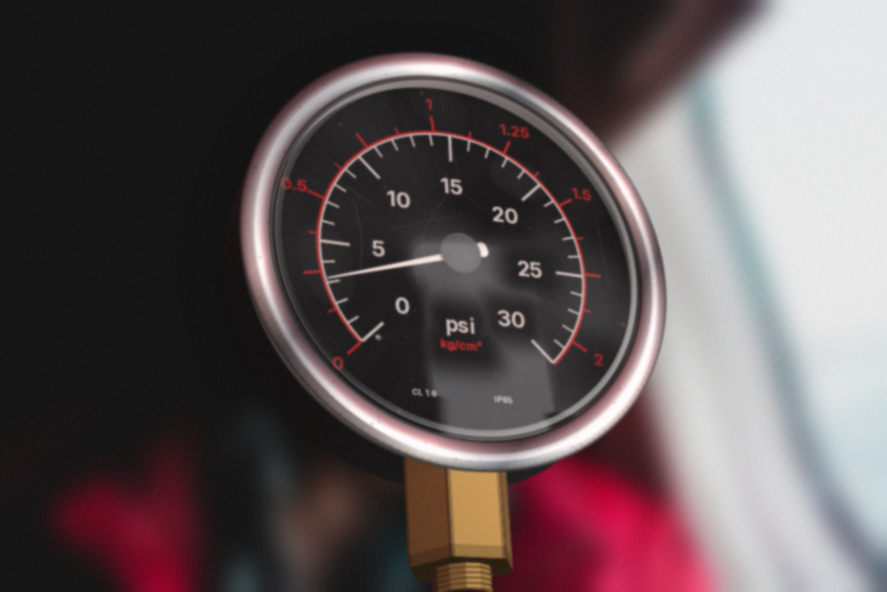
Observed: 3 psi
